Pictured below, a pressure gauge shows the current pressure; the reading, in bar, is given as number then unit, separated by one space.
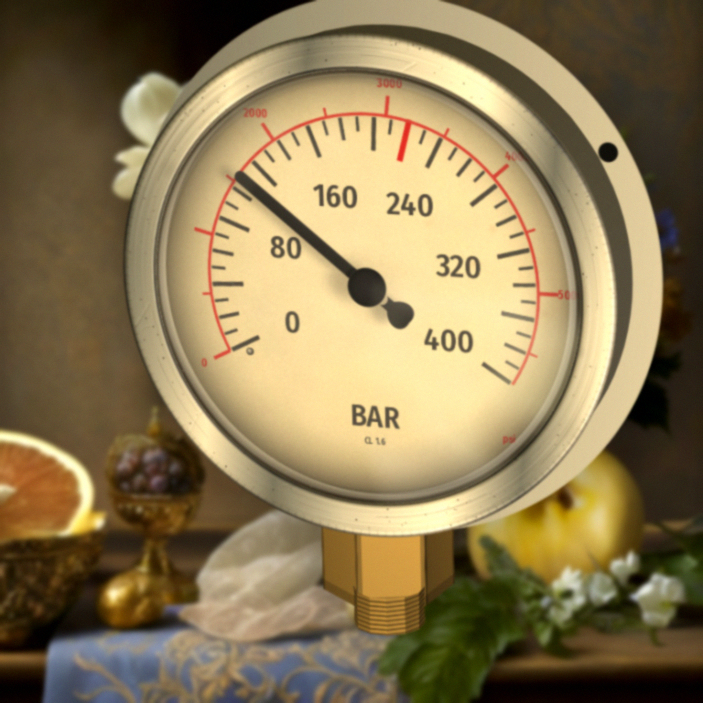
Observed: 110 bar
